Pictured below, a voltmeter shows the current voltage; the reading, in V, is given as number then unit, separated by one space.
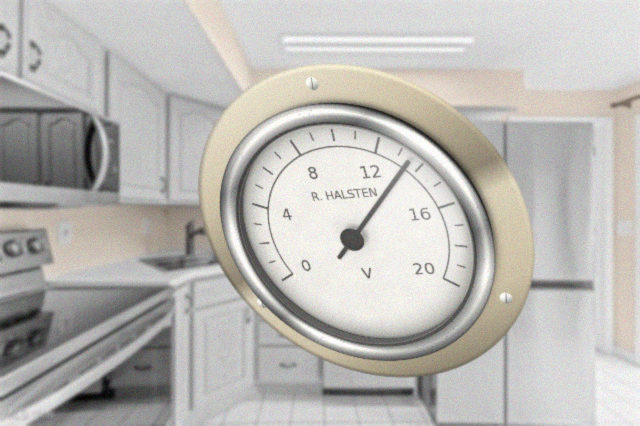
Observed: 13.5 V
